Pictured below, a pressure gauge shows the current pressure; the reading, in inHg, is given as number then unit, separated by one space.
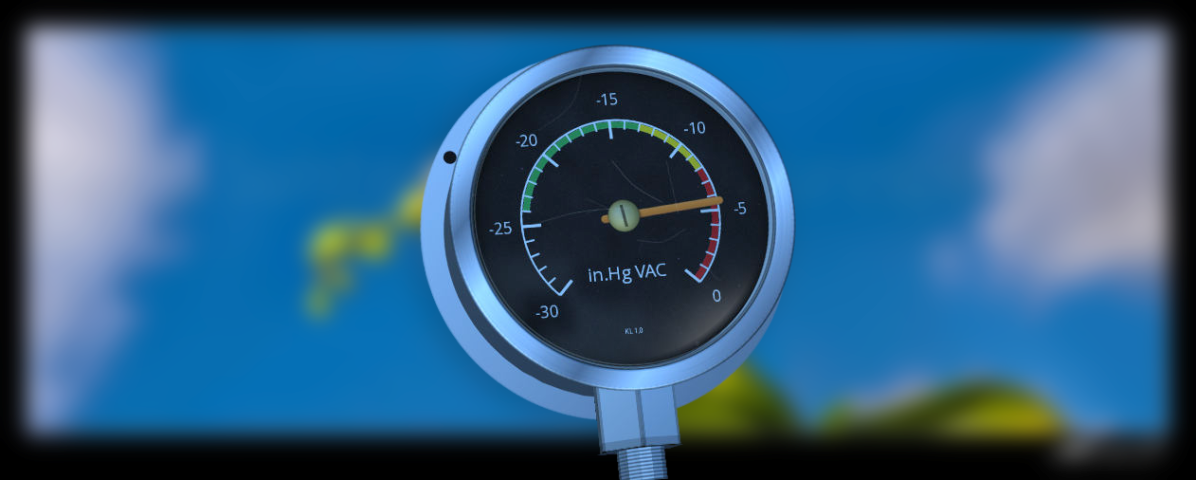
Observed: -5.5 inHg
